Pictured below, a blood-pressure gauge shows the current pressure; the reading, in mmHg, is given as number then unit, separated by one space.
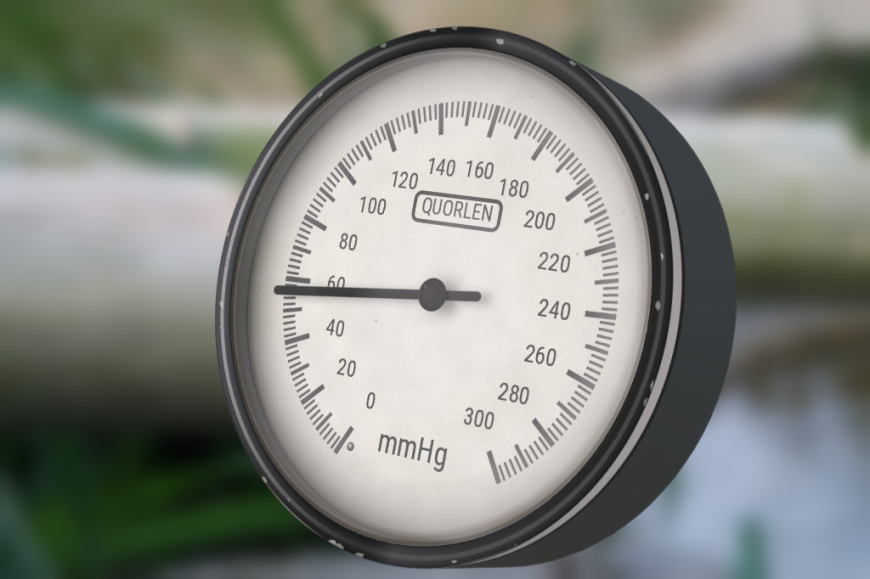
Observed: 56 mmHg
